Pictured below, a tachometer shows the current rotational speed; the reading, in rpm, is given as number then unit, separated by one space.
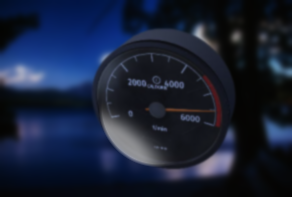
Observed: 5500 rpm
